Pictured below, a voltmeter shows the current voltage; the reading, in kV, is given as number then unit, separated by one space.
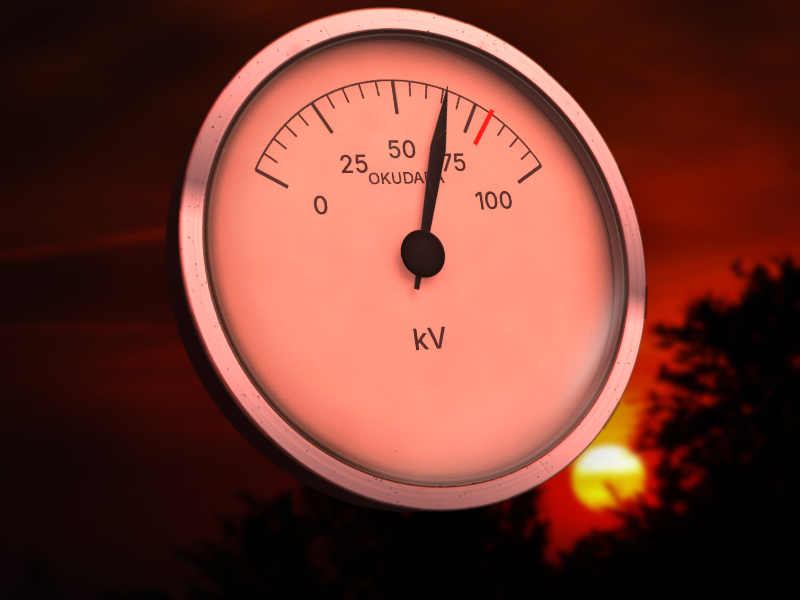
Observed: 65 kV
